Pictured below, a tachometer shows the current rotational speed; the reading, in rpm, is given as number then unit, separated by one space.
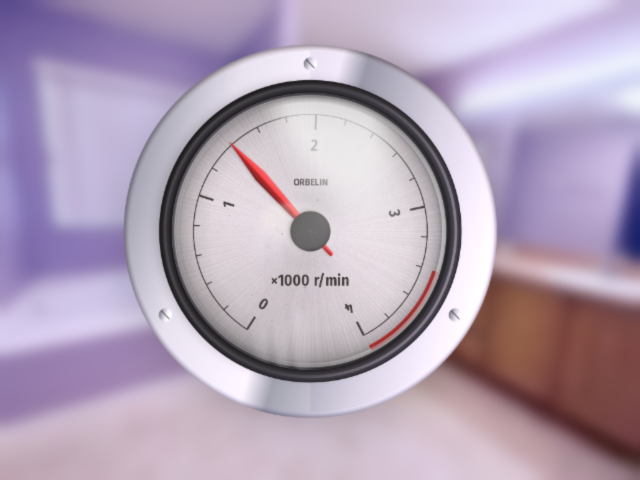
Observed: 1400 rpm
